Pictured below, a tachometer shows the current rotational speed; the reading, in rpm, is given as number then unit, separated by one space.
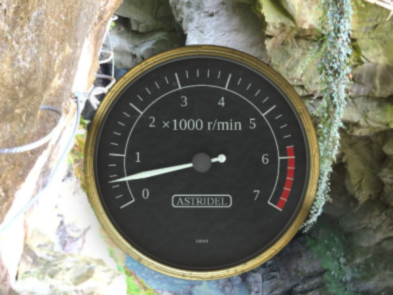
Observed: 500 rpm
